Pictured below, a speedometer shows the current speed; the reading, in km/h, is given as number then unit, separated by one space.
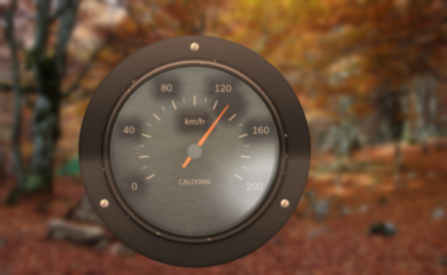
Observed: 130 km/h
